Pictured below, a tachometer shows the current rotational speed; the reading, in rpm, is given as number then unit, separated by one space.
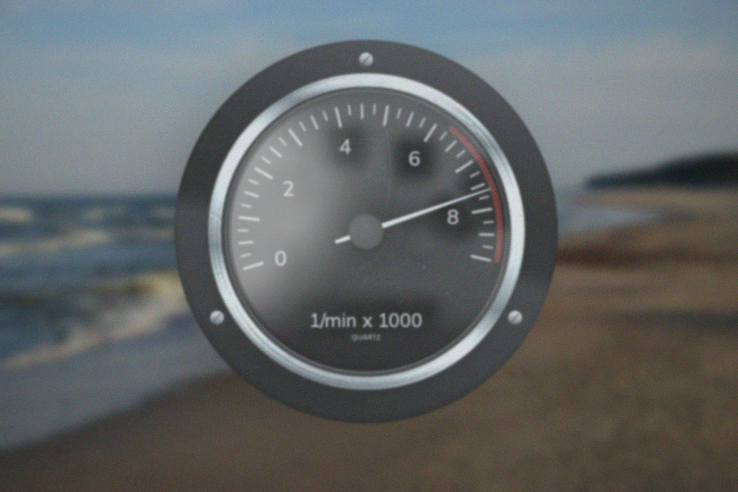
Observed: 7625 rpm
